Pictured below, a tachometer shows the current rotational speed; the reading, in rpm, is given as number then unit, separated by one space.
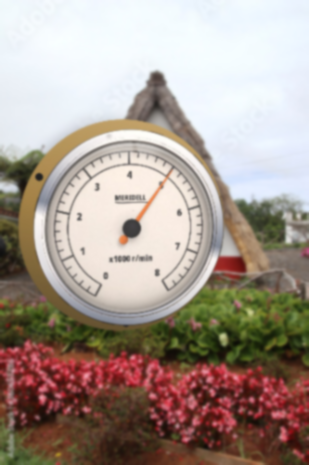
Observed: 5000 rpm
